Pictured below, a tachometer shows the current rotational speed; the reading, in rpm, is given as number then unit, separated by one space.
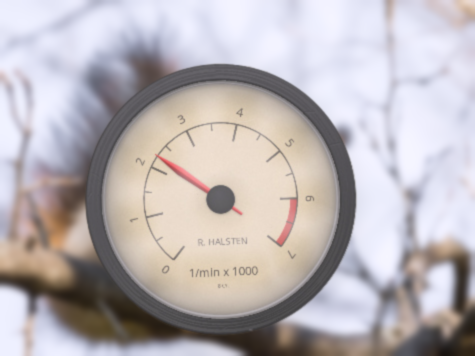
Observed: 2250 rpm
